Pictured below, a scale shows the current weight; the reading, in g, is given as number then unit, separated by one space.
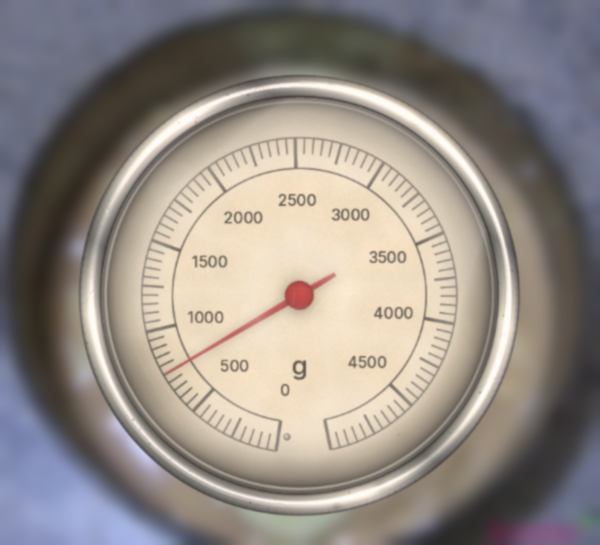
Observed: 750 g
